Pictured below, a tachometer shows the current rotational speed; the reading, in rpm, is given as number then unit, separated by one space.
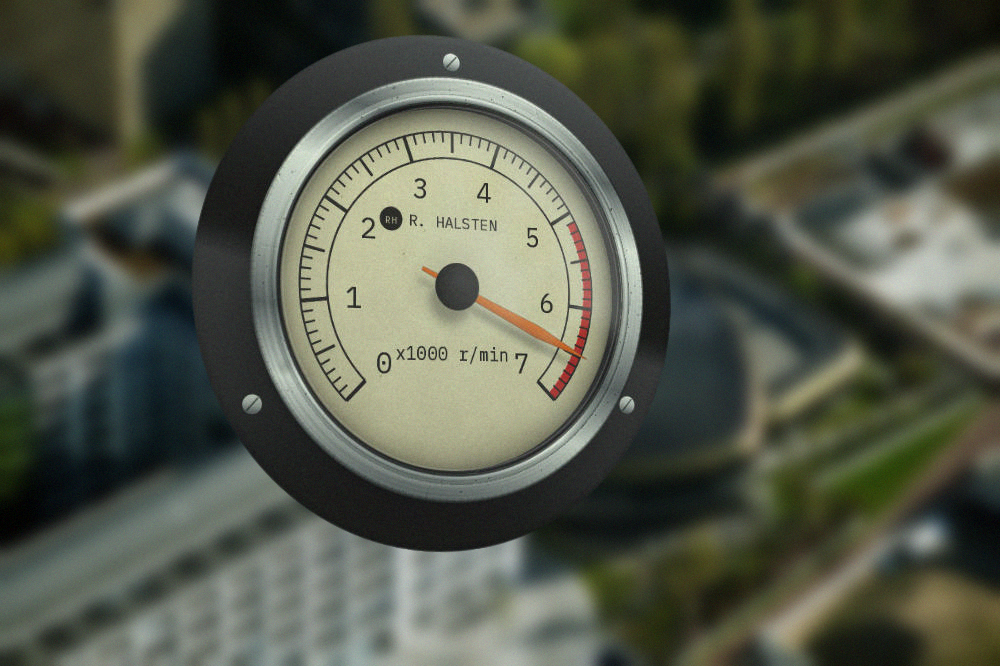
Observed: 6500 rpm
